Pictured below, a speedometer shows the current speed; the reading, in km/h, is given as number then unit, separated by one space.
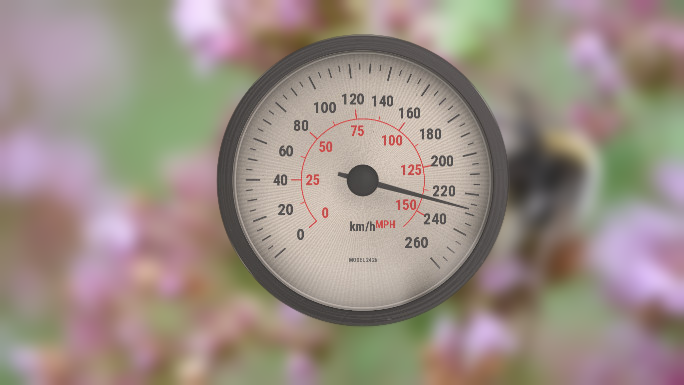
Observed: 227.5 km/h
